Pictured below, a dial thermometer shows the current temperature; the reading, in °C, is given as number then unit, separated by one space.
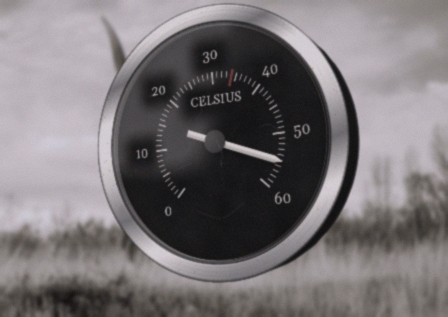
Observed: 55 °C
